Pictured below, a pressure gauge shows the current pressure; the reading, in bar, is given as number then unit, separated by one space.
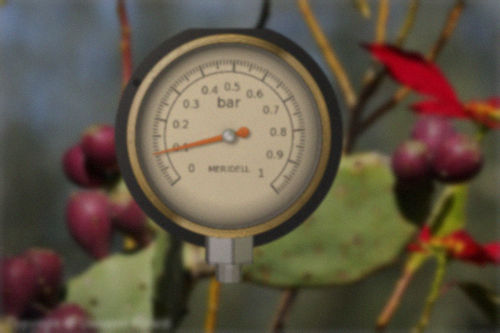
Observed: 0.1 bar
